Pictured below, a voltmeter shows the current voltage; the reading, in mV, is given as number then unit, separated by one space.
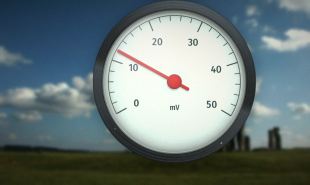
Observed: 12 mV
